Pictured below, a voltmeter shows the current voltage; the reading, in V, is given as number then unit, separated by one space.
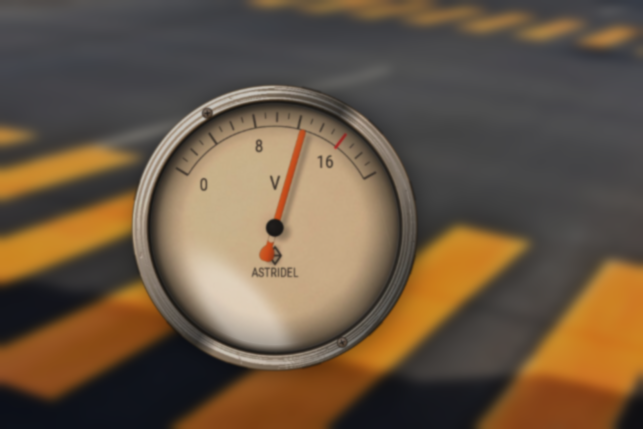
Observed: 12.5 V
